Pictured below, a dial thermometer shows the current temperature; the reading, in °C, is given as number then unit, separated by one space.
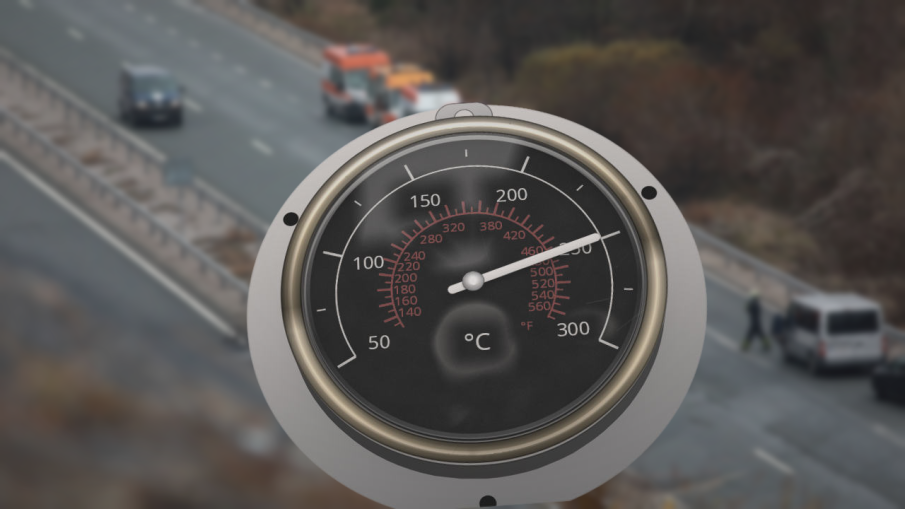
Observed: 250 °C
